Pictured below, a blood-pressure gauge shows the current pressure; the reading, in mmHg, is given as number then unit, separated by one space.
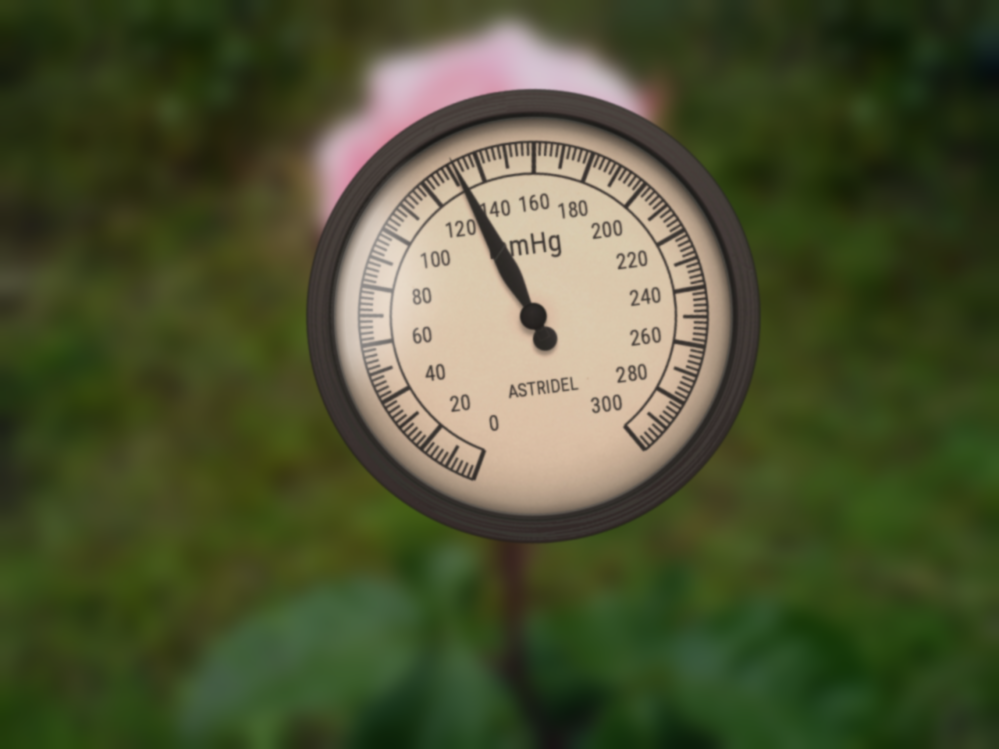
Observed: 132 mmHg
